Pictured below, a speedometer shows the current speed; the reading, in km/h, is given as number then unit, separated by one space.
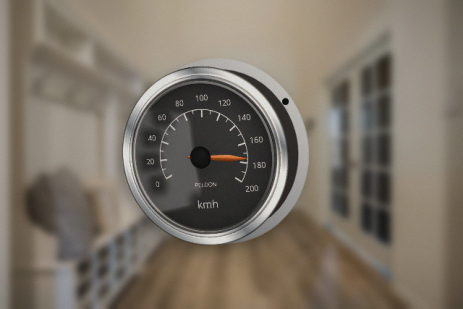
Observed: 175 km/h
